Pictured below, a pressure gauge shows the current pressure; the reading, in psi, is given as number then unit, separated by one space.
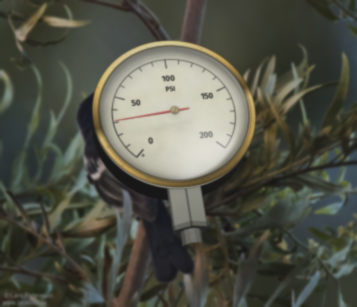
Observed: 30 psi
